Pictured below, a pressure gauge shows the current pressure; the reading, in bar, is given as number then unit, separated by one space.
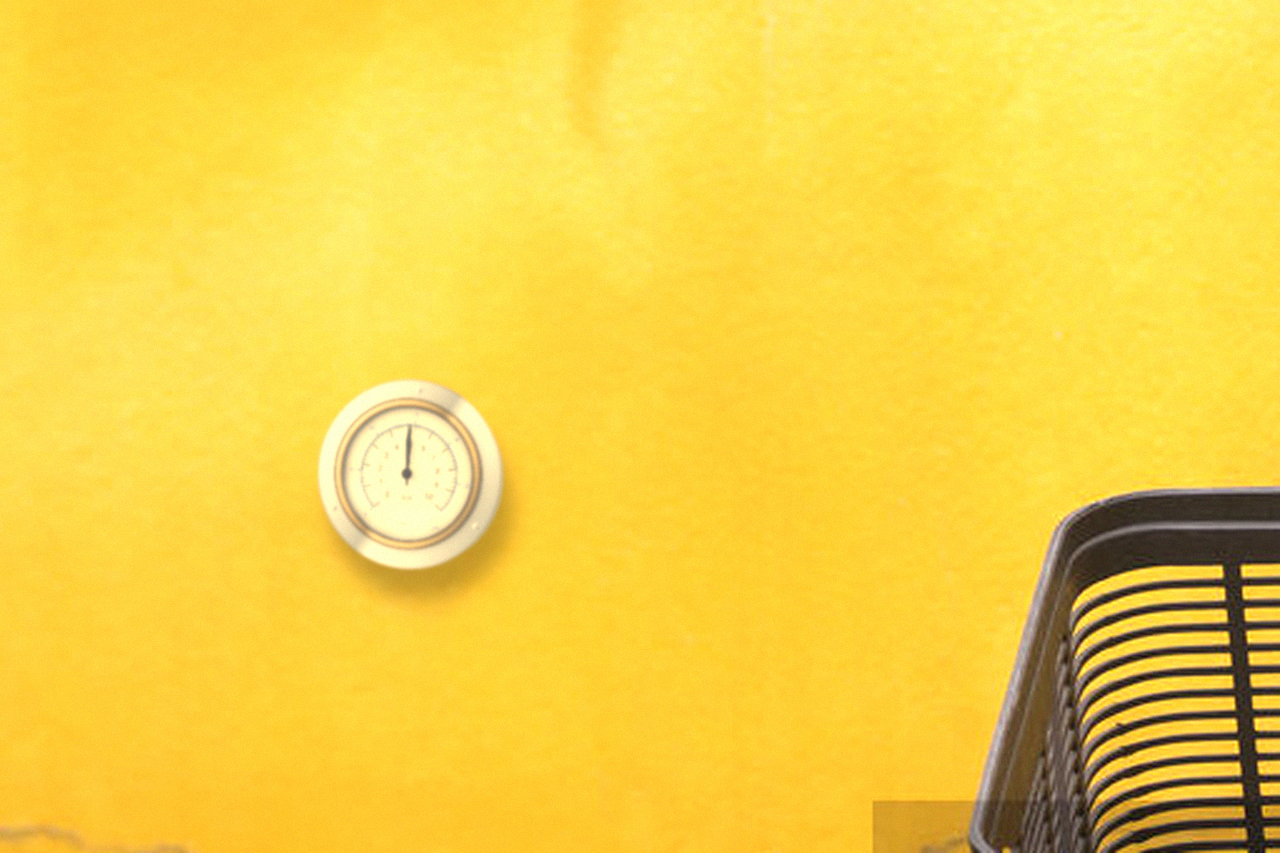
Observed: 5 bar
